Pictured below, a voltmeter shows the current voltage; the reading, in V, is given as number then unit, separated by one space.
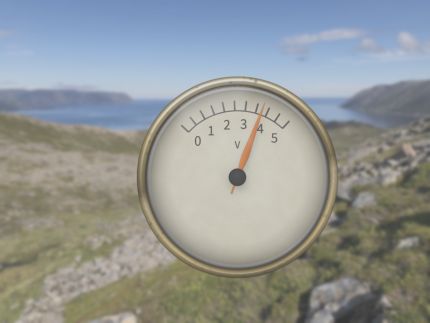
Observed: 3.75 V
